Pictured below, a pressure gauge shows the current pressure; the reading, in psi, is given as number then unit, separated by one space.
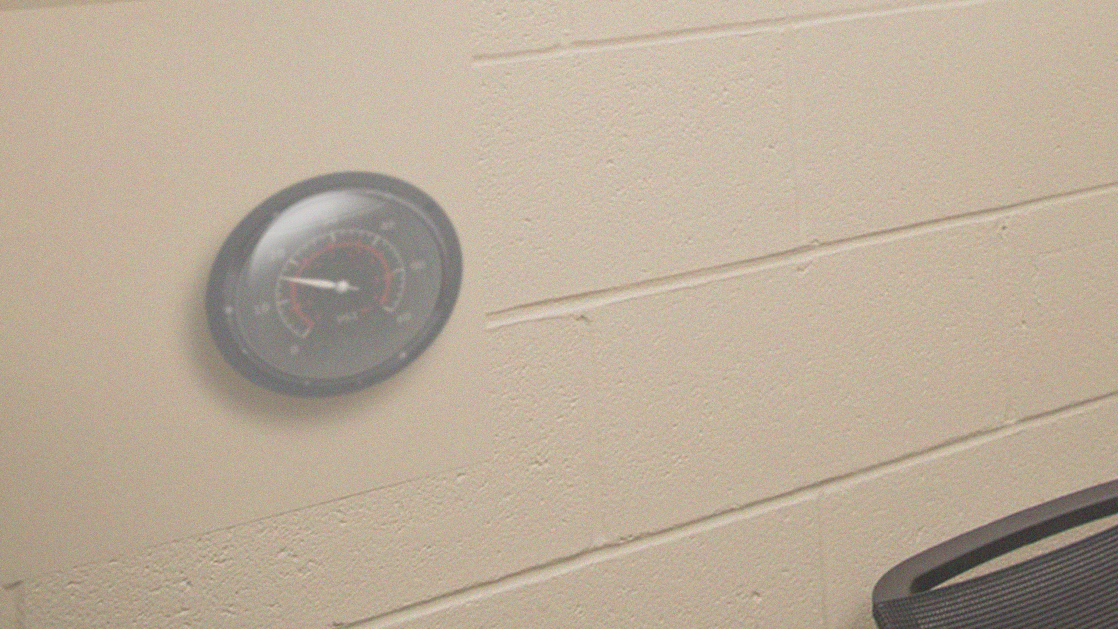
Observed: 16 psi
